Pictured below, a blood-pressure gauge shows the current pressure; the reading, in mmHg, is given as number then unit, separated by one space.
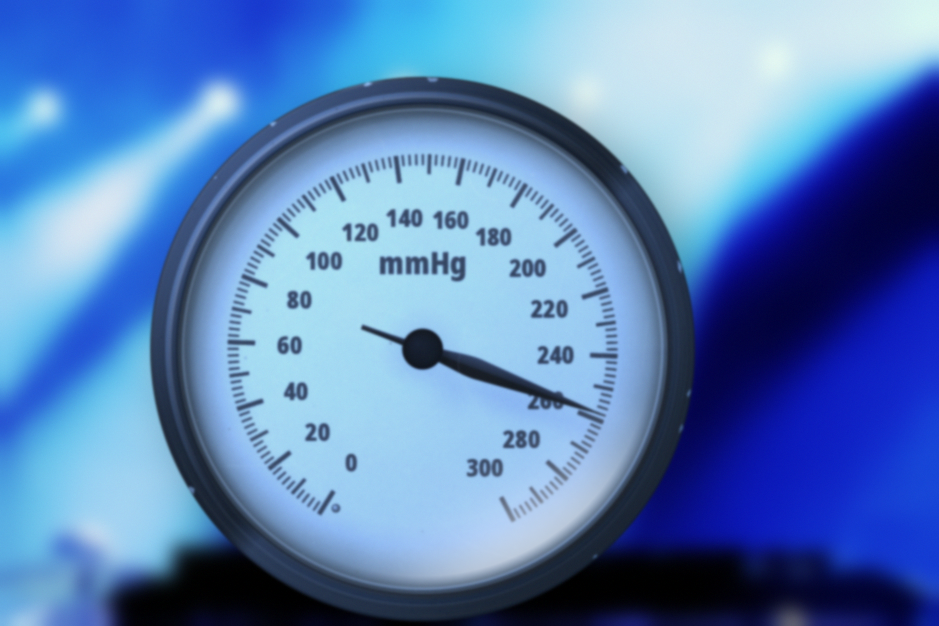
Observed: 258 mmHg
